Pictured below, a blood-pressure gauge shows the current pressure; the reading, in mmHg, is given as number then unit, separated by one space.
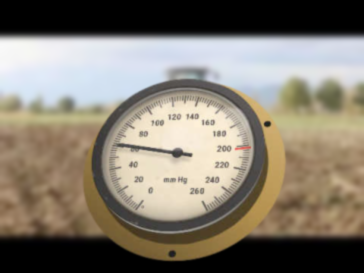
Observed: 60 mmHg
